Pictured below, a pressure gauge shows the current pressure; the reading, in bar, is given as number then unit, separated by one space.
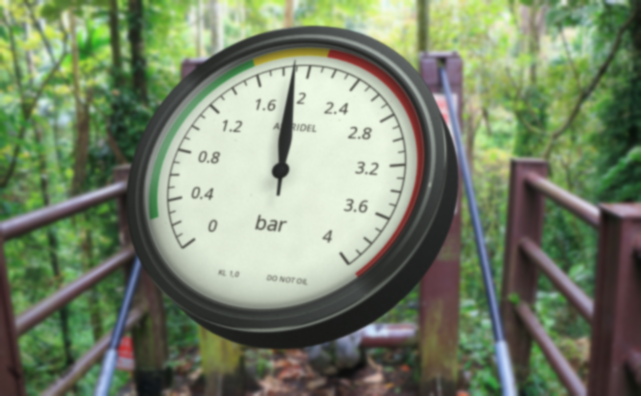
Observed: 1.9 bar
